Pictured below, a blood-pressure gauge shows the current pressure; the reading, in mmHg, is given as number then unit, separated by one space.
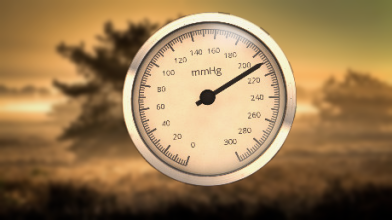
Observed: 210 mmHg
